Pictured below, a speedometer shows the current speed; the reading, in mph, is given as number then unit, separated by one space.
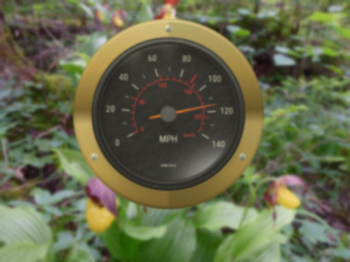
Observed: 115 mph
